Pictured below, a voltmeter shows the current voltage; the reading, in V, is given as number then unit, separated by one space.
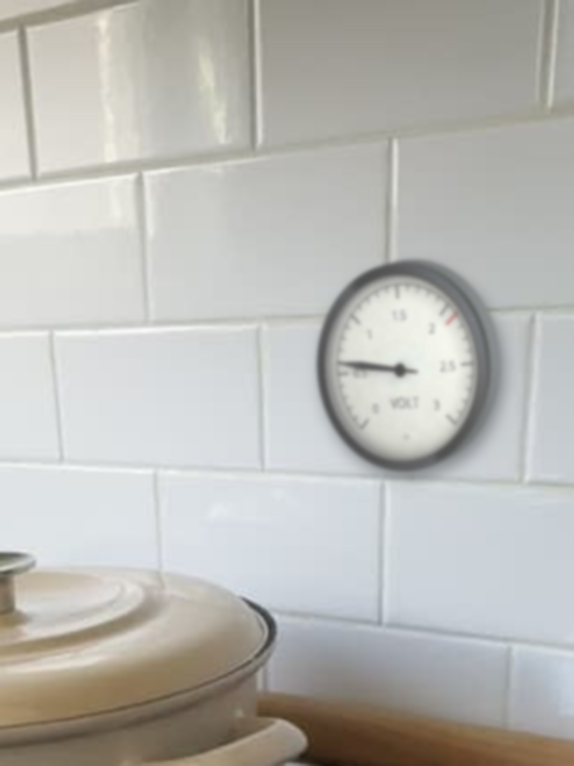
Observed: 0.6 V
